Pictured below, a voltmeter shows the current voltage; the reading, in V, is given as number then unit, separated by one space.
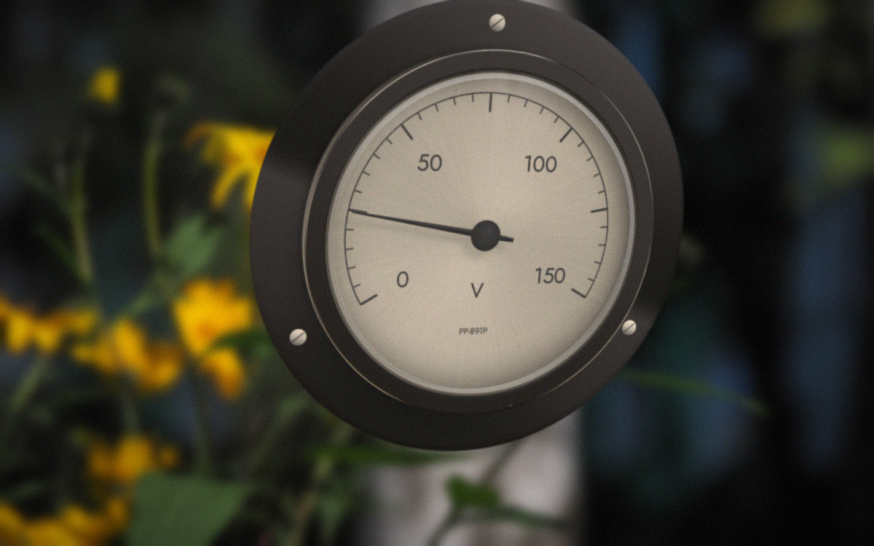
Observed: 25 V
